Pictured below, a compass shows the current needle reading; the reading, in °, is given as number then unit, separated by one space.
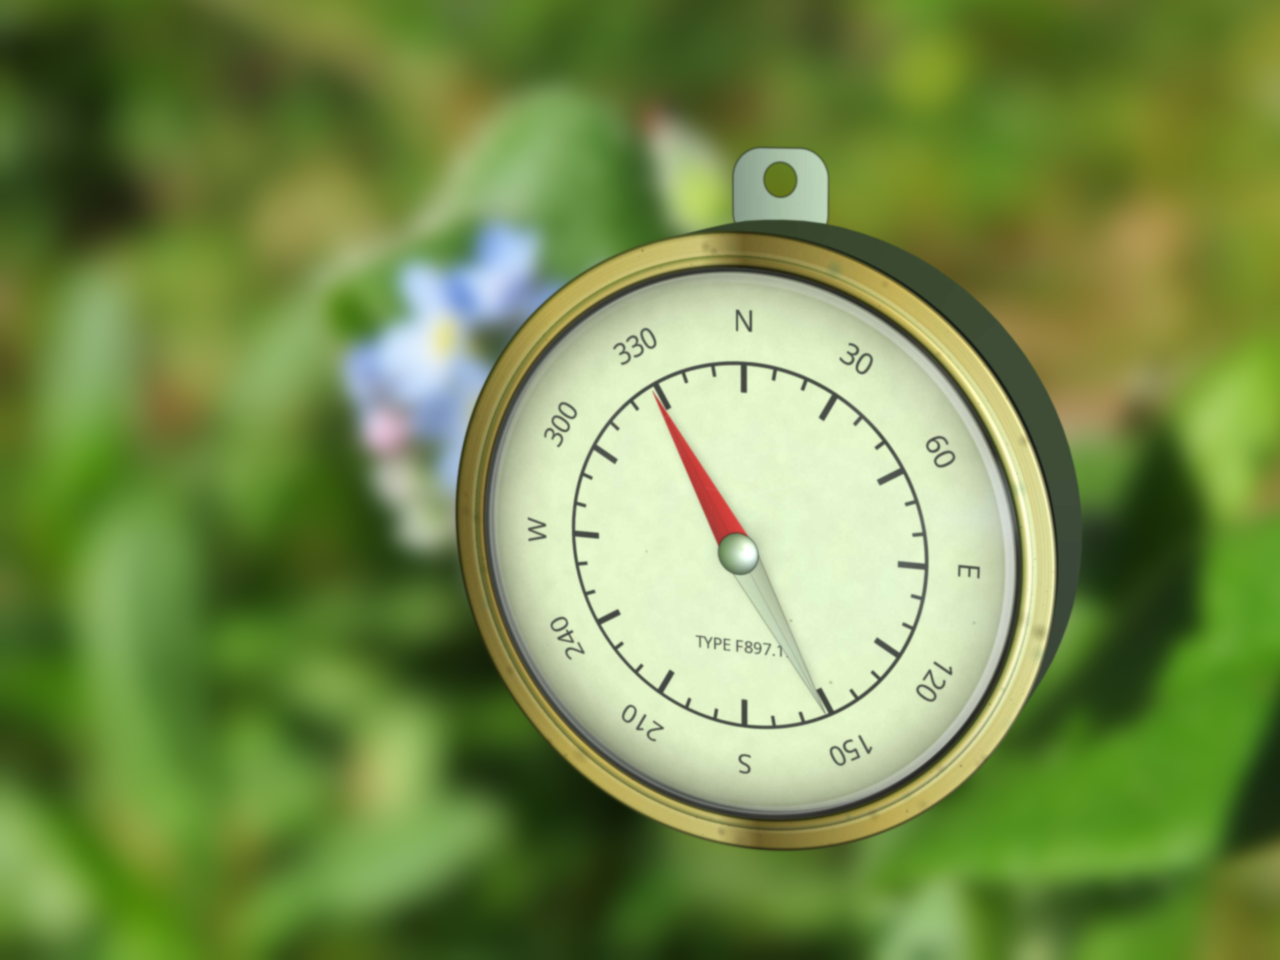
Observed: 330 °
